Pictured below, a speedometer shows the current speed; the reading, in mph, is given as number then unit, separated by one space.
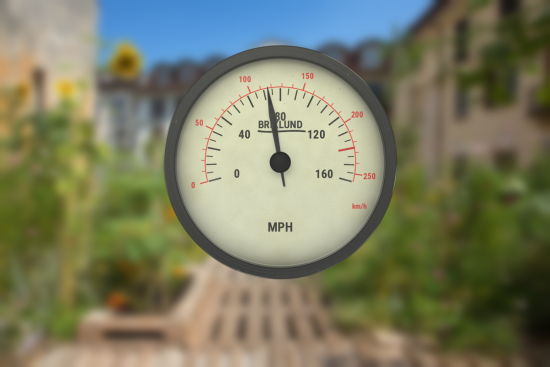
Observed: 72.5 mph
